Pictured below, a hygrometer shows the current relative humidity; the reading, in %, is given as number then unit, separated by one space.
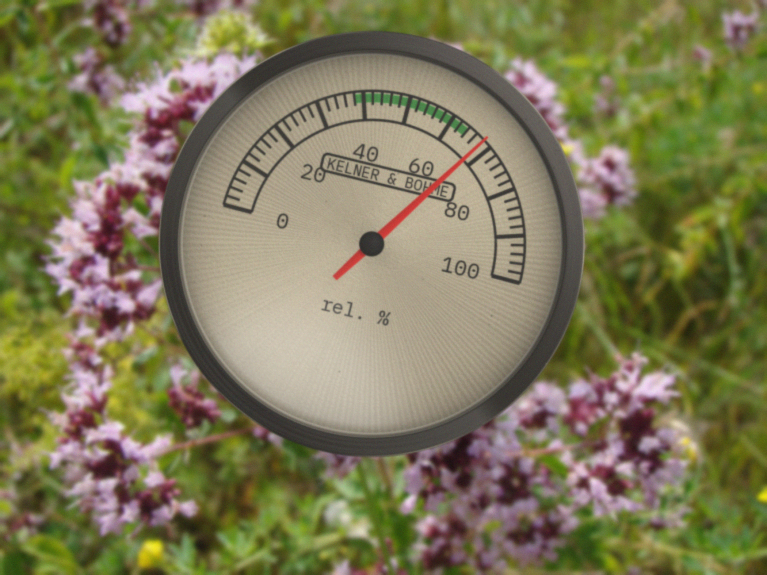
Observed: 68 %
